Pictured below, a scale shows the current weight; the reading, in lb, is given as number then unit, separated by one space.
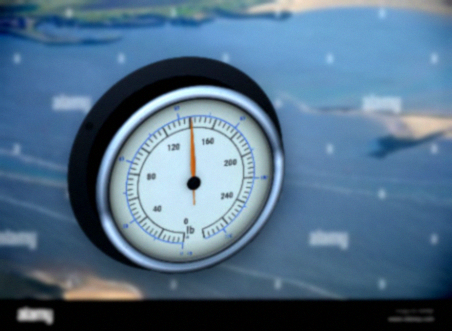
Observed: 140 lb
